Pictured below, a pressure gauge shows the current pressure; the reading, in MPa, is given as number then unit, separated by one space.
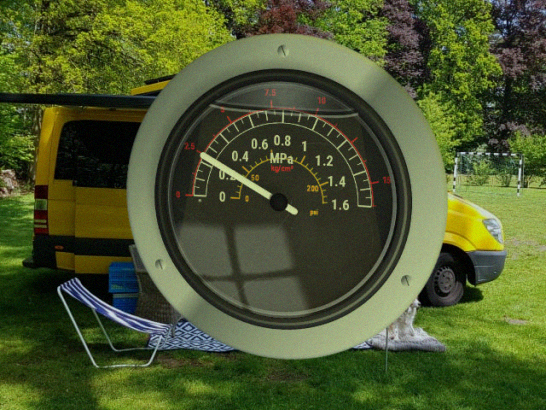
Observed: 0.25 MPa
